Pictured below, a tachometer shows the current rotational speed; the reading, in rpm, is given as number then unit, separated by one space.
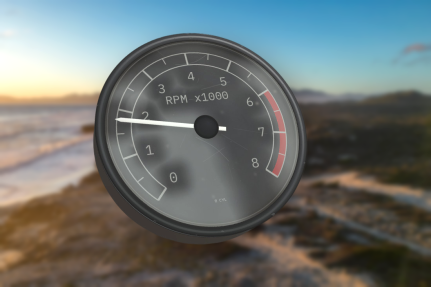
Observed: 1750 rpm
